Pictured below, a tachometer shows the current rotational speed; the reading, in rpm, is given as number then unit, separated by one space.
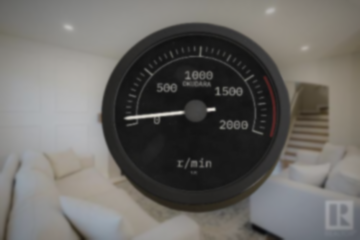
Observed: 50 rpm
